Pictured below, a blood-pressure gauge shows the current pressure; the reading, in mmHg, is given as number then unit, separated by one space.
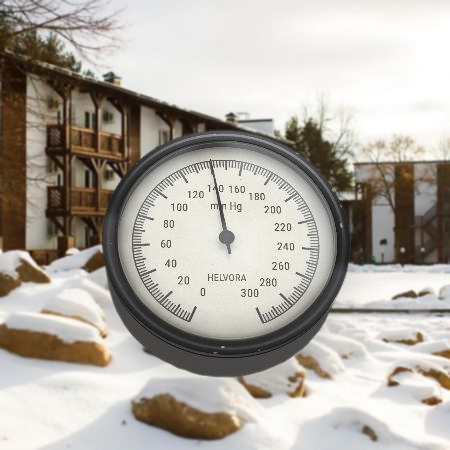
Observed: 140 mmHg
